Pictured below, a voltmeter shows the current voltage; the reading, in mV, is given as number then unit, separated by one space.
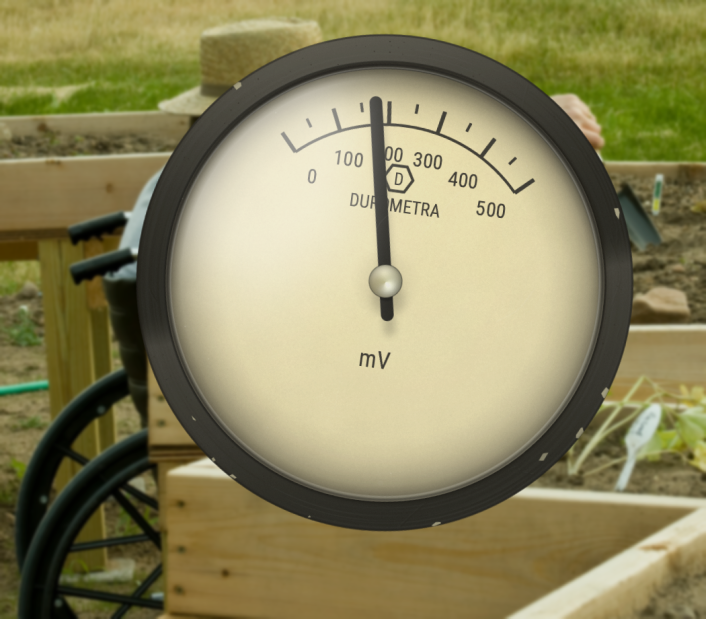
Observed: 175 mV
